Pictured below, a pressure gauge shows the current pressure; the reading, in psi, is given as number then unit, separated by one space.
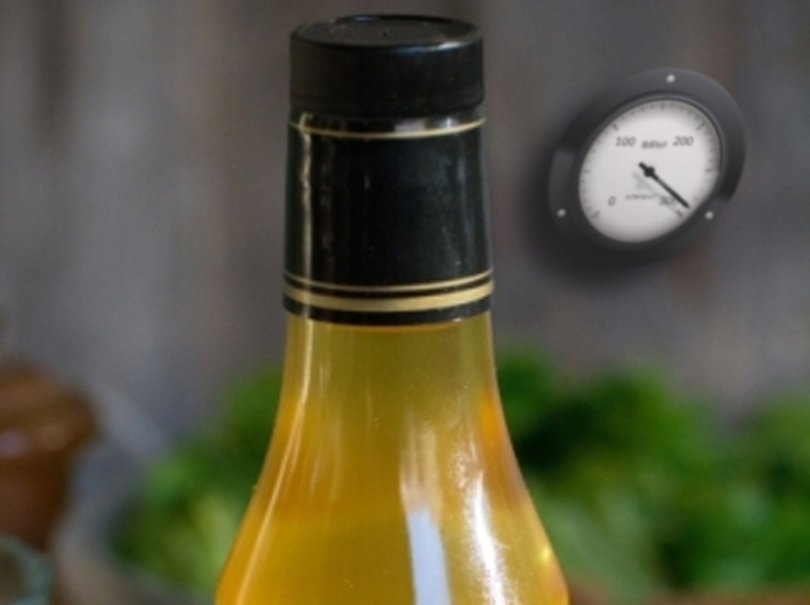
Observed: 290 psi
